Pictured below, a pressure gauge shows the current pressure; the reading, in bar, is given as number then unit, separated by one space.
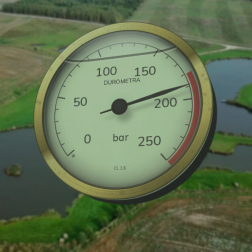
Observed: 190 bar
